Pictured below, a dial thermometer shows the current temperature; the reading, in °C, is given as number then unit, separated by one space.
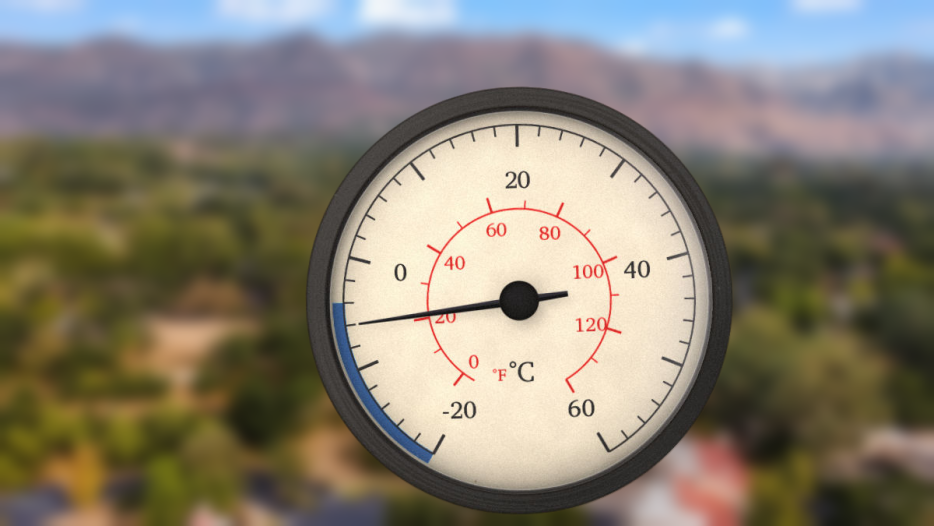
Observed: -6 °C
